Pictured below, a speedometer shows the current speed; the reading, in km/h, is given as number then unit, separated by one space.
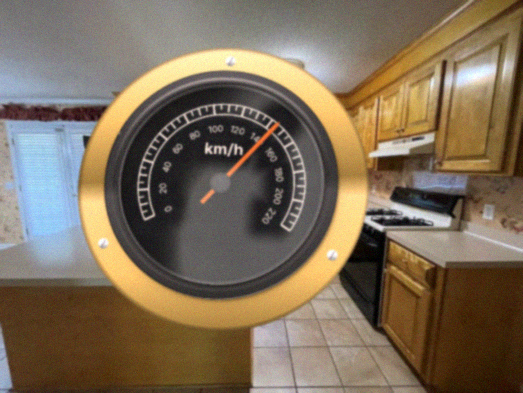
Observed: 145 km/h
